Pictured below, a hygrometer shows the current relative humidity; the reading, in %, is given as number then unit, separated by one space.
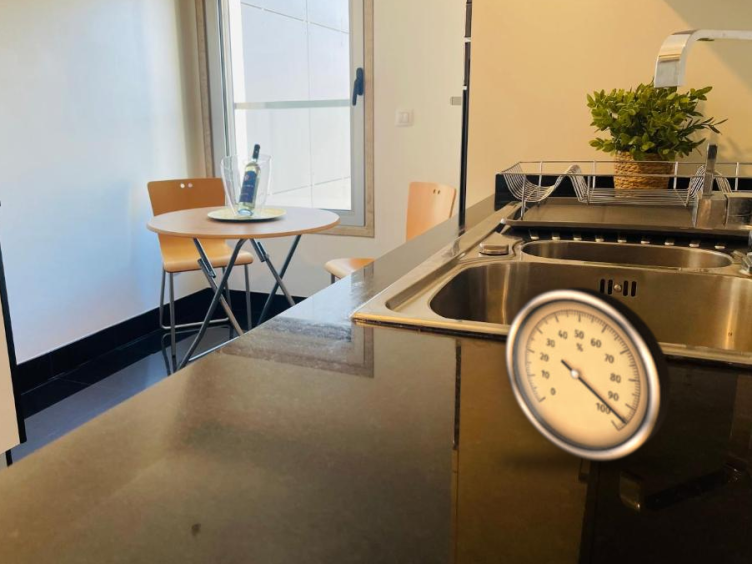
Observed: 95 %
